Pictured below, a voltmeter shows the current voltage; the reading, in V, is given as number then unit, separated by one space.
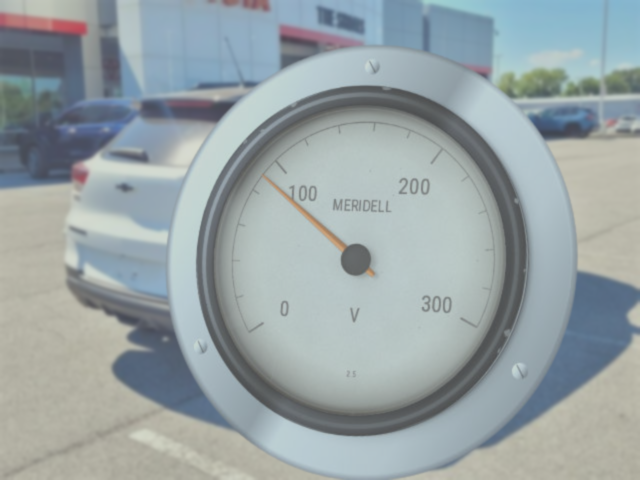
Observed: 90 V
